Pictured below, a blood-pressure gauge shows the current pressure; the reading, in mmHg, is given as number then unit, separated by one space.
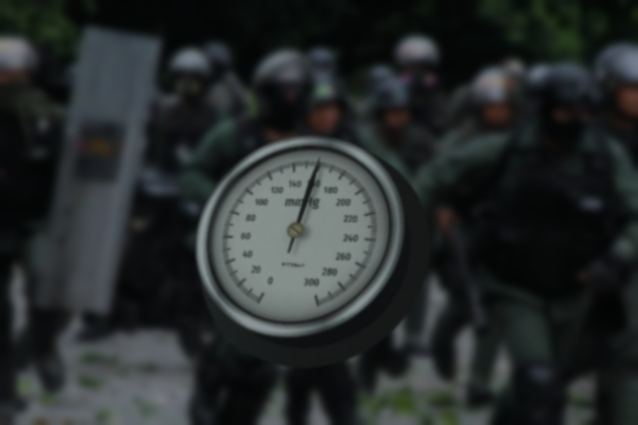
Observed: 160 mmHg
